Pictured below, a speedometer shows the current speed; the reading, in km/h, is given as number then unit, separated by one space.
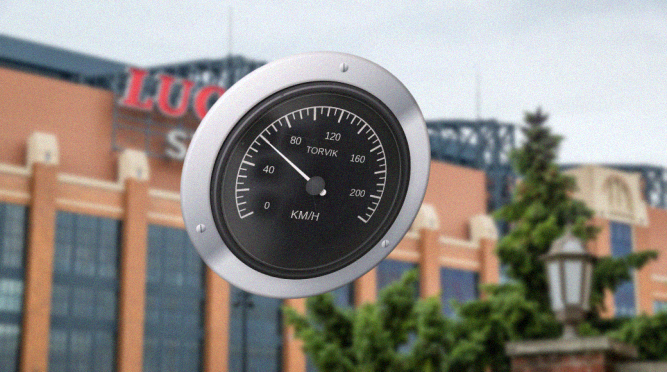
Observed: 60 km/h
